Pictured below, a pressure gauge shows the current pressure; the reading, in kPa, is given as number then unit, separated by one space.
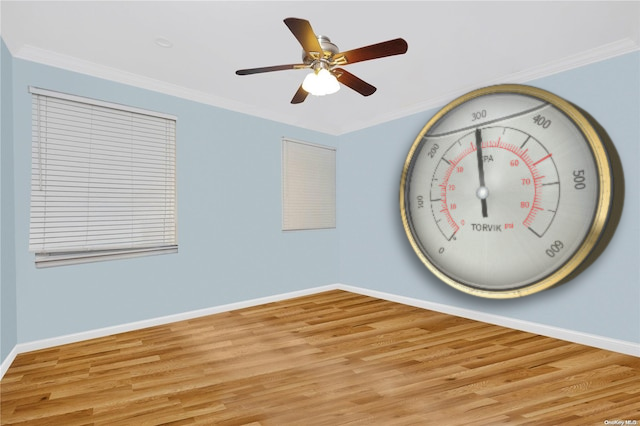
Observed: 300 kPa
